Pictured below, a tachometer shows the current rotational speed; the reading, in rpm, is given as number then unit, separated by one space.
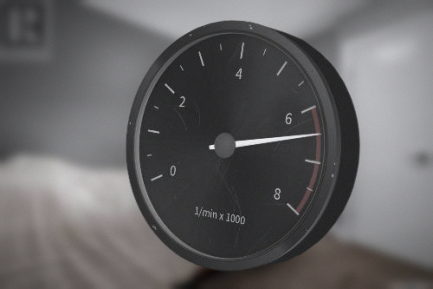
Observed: 6500 rpm
